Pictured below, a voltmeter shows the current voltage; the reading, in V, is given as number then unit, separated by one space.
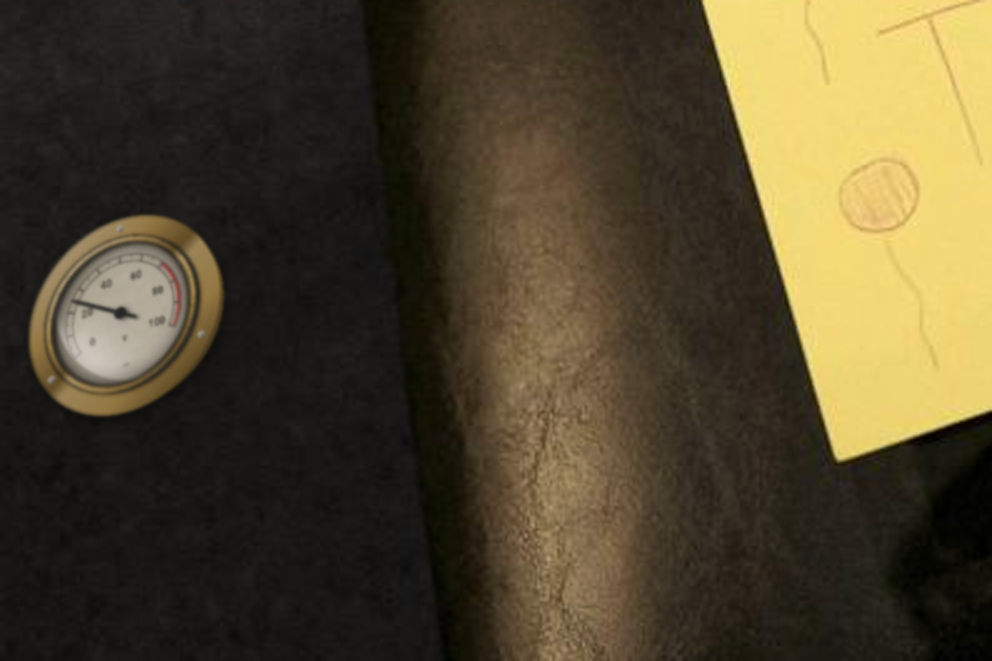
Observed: 25 V
